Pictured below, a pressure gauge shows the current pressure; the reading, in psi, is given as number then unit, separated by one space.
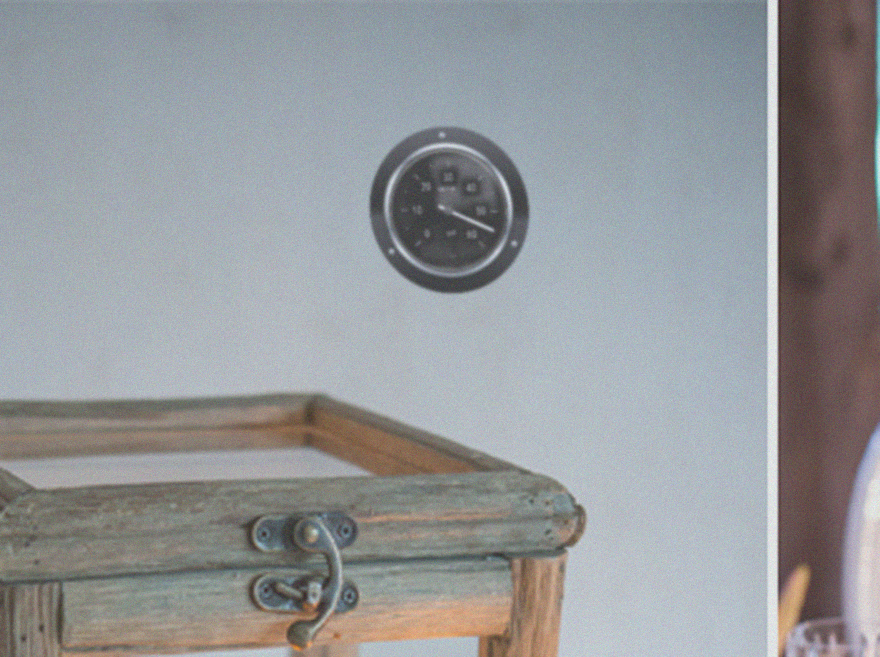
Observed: 55 psi
